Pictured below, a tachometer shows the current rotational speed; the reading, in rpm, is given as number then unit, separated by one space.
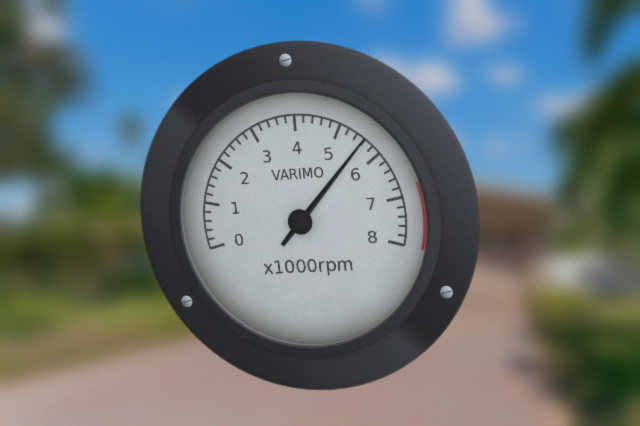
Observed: 5600 rpm
